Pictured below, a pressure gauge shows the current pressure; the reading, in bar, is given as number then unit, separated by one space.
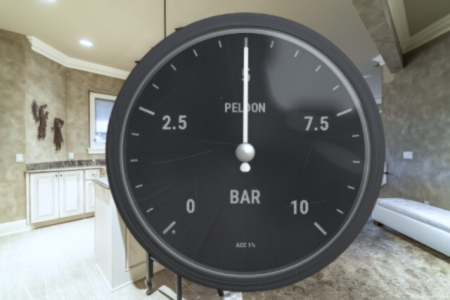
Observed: 5 bar
